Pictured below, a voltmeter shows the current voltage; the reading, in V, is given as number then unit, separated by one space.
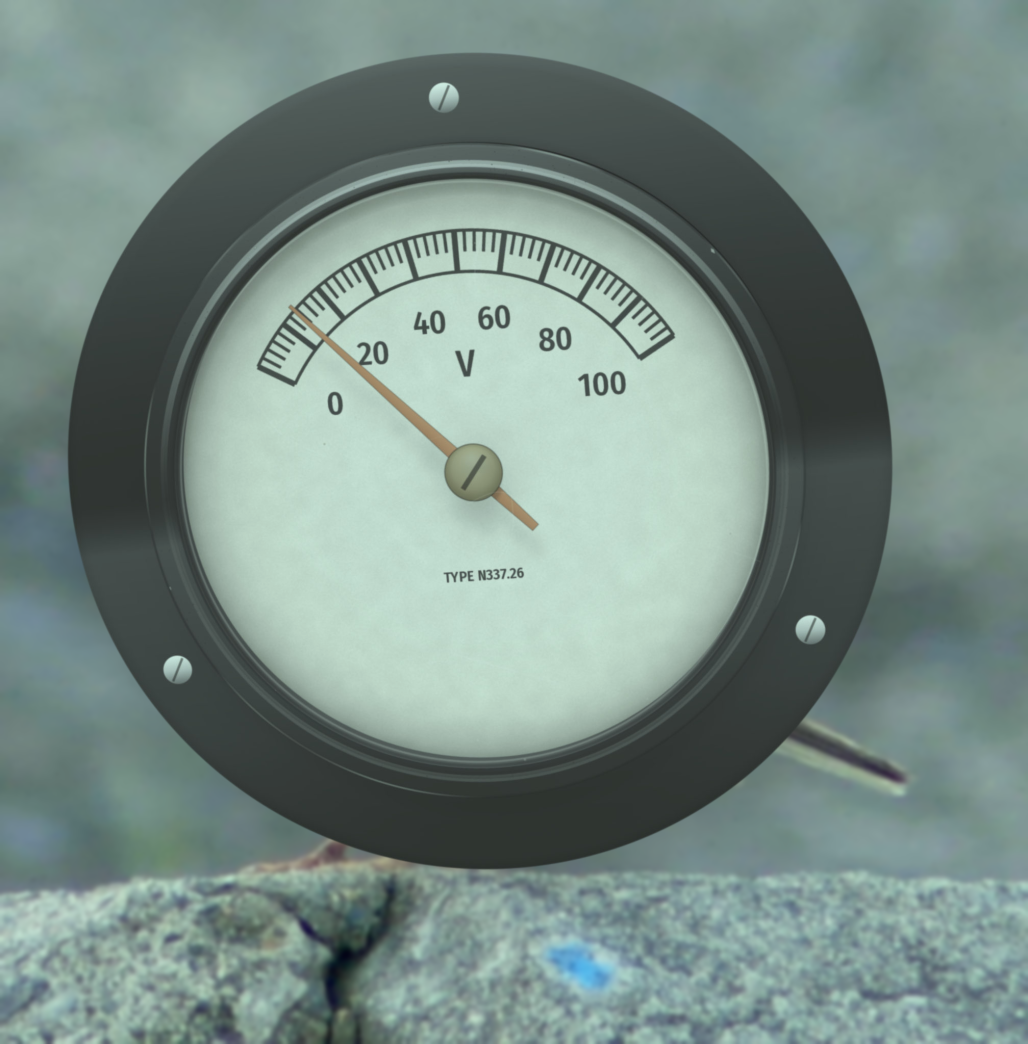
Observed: 14 V
